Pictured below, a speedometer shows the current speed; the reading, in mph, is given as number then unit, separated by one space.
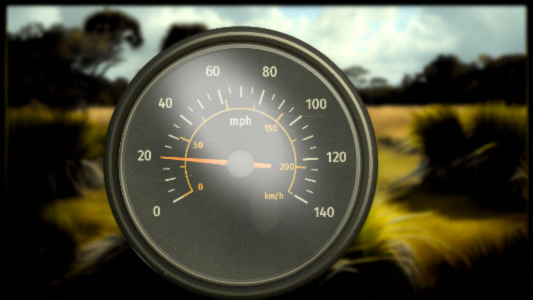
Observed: 20 mph
